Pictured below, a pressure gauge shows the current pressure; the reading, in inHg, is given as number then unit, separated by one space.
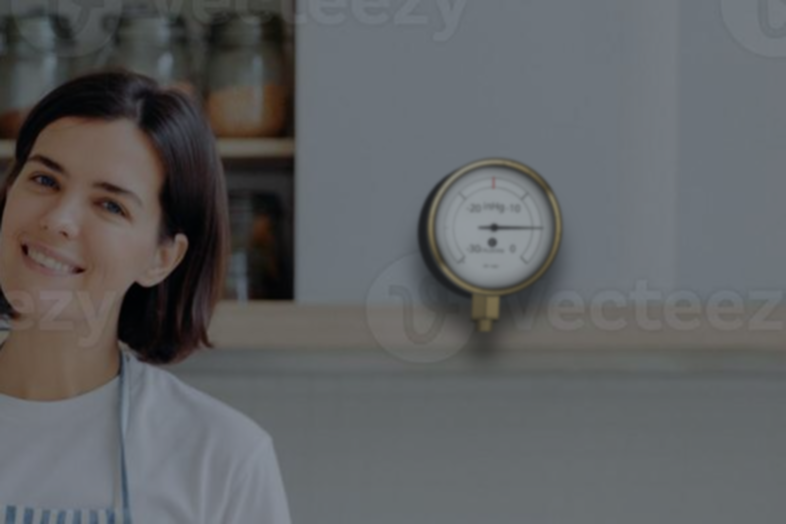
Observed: -5 inHg
